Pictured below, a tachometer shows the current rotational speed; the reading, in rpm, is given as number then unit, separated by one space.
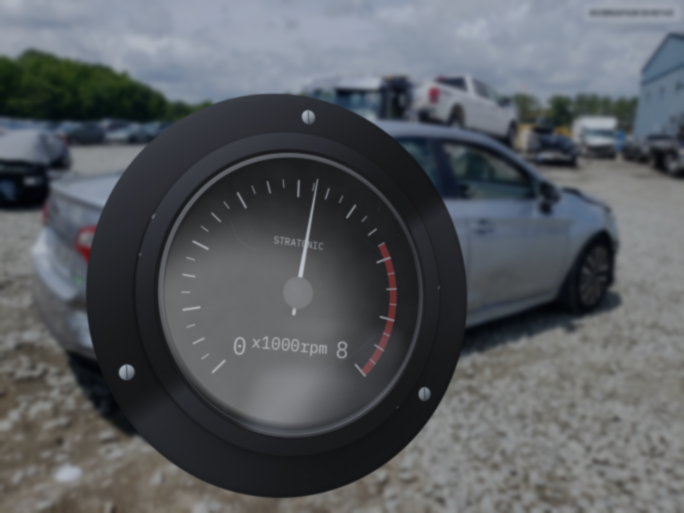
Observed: 4250 rpm
